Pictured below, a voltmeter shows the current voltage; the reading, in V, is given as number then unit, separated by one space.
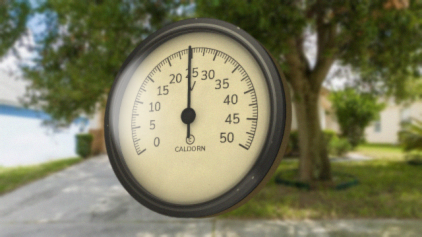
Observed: 25 V
